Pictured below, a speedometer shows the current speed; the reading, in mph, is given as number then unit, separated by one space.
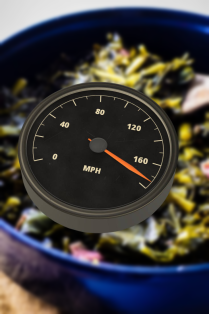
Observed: 175 mph
